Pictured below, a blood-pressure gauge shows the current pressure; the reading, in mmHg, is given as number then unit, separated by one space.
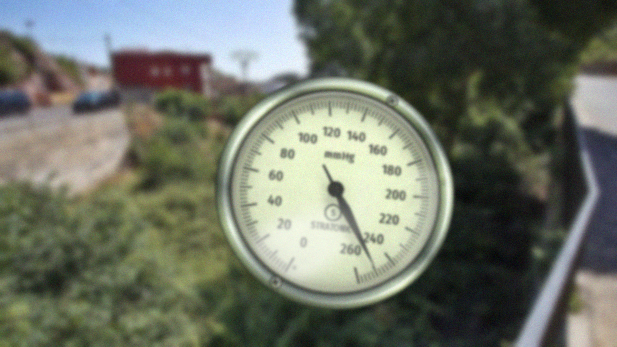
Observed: 250 mmHg
